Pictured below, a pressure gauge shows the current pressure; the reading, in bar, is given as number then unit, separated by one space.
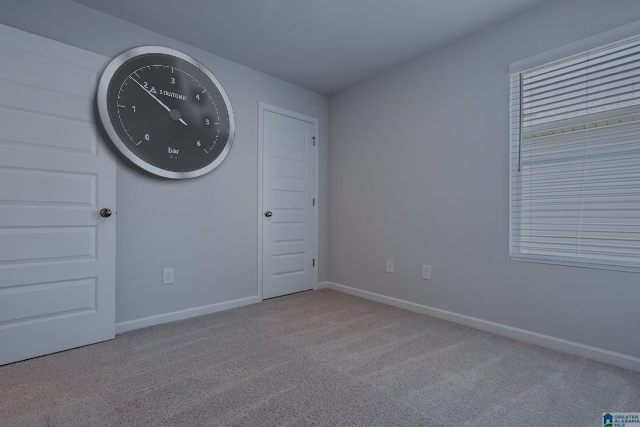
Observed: 1.8 bar
